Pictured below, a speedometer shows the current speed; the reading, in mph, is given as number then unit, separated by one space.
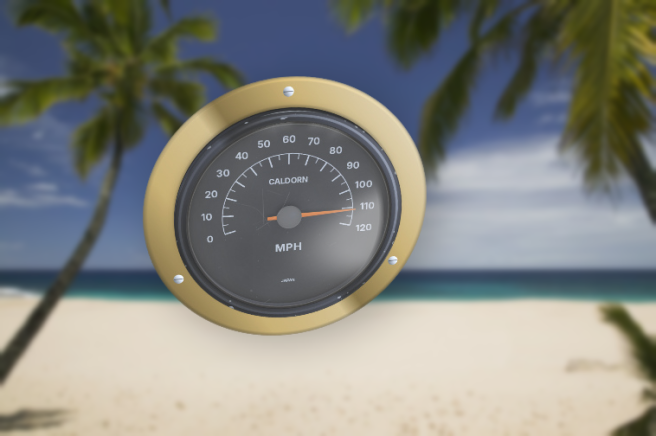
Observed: 110 mph
